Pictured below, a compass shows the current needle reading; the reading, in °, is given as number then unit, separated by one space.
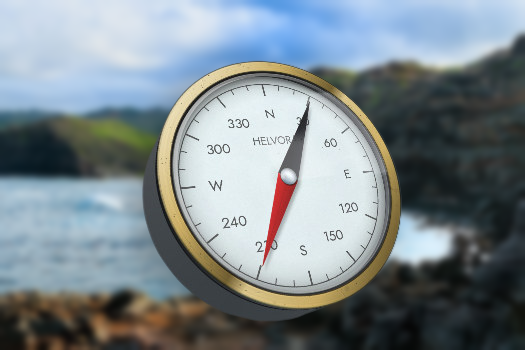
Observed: 210 °
